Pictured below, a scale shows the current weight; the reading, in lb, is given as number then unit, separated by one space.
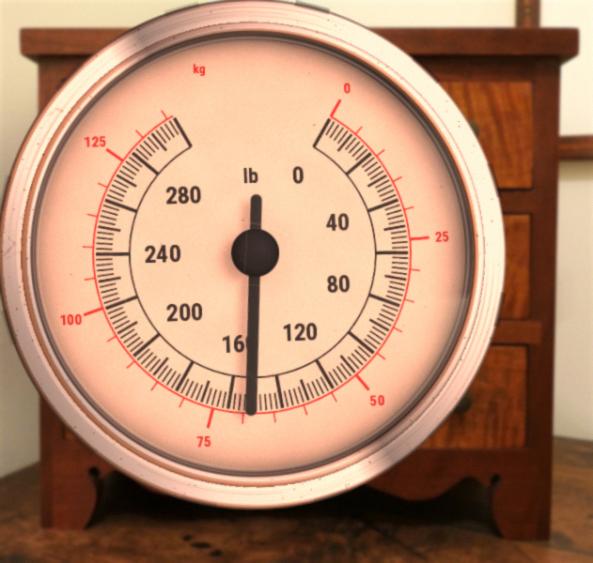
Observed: 152 lb
